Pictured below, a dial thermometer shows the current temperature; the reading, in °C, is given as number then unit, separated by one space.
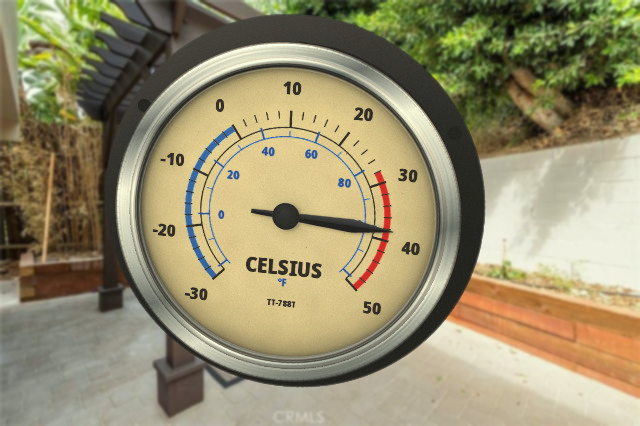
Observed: 38 °C
